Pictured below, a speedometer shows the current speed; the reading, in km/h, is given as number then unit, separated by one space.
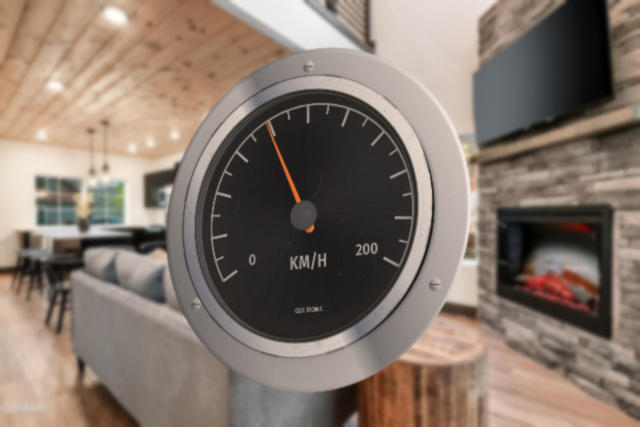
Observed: 80 km/h
